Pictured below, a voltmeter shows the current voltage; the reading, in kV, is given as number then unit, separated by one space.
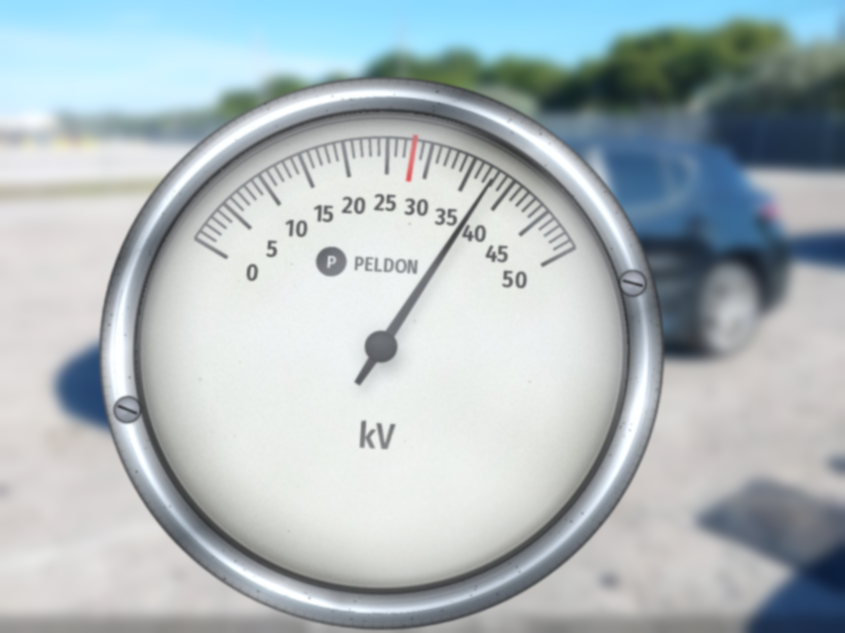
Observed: 38 kV
